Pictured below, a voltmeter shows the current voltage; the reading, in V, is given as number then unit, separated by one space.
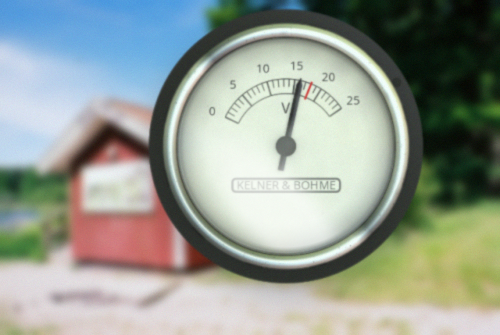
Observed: 16 V
